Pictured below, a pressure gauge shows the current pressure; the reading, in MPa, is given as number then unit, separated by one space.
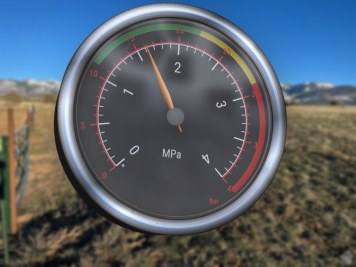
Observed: 1.6 MPa
